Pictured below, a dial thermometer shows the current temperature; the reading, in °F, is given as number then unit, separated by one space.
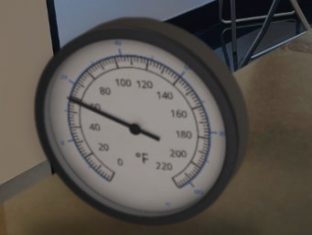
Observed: 60 °F
